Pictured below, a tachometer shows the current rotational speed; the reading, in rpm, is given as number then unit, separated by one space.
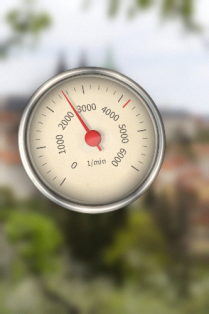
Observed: 2500 rpm
